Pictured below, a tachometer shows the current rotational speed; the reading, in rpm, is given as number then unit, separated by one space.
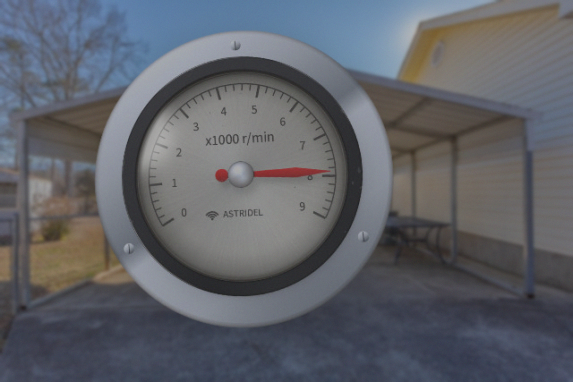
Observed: 7900 rpm
